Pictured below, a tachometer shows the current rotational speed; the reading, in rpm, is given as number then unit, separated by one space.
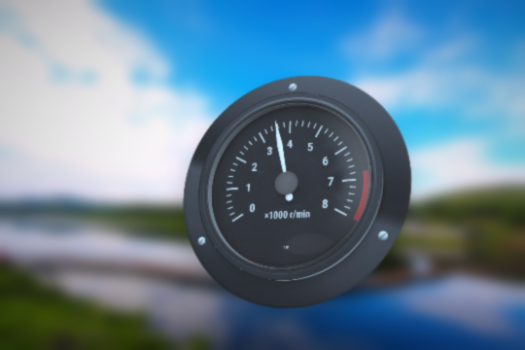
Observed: 3600 rpm
